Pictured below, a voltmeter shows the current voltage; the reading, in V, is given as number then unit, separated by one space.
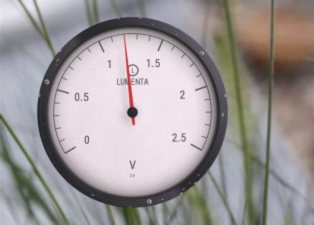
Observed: 1.2 V
